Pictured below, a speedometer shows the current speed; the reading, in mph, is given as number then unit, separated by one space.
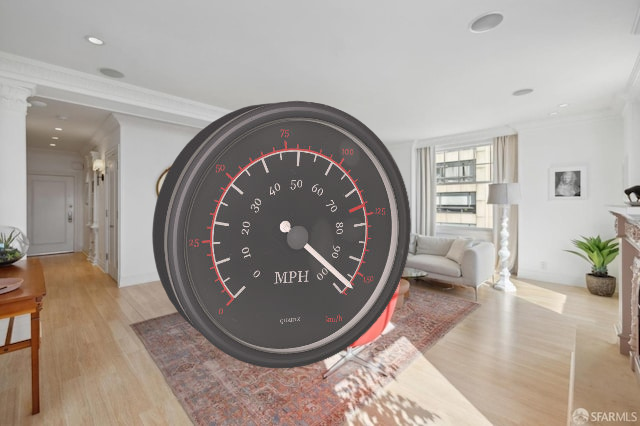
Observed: 97.5 mph
